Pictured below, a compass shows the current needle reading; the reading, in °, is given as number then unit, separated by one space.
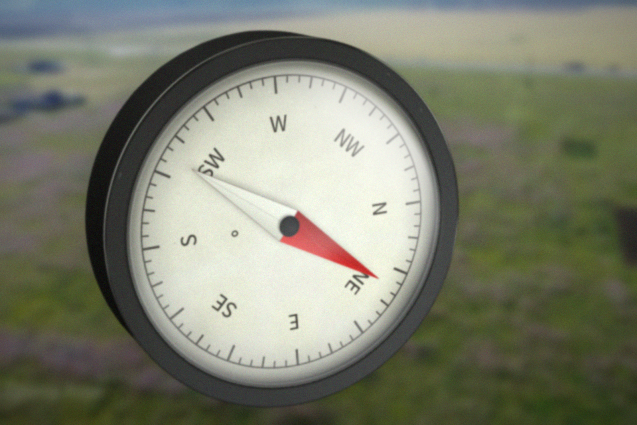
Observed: 37.5 °
